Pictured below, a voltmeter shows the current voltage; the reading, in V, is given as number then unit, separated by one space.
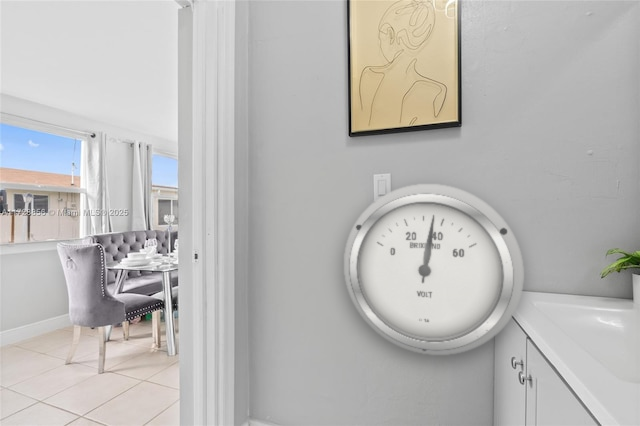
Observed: 35 V
